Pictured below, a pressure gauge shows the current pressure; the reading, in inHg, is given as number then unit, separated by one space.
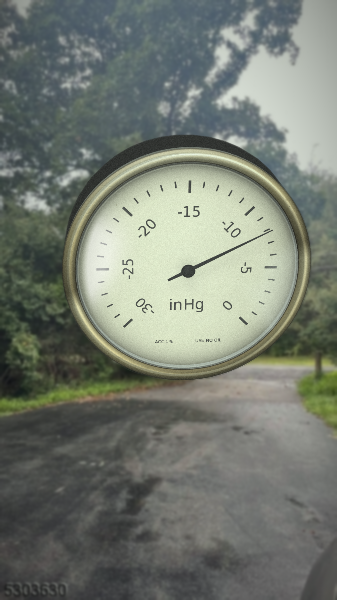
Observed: -8 inHg
